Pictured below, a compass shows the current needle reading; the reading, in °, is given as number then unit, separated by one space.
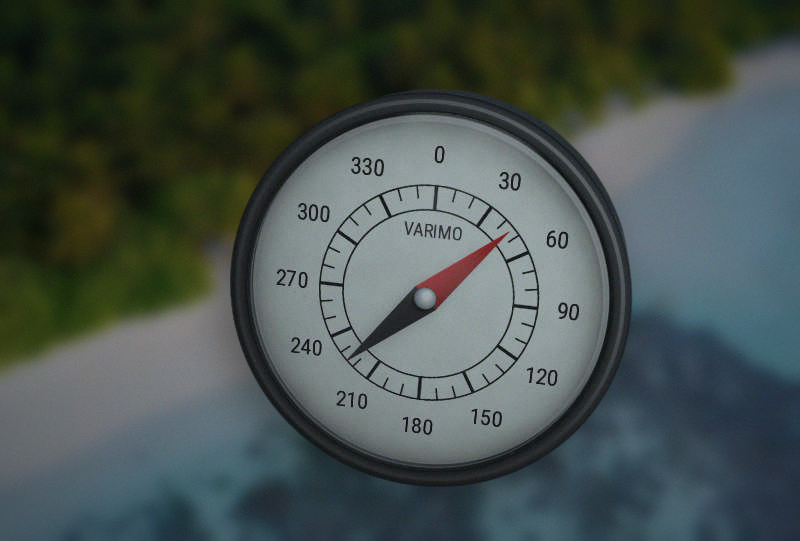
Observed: 45 °
